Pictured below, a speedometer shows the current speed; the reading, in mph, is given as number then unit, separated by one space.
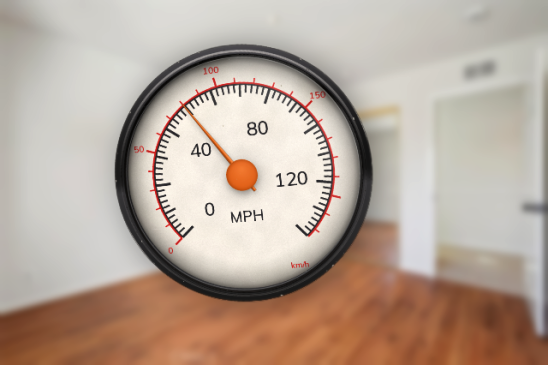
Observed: 50 mph
